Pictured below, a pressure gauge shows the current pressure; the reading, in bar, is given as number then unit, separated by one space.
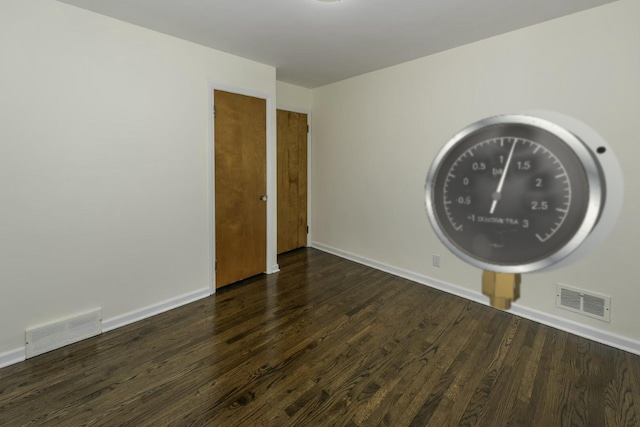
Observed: 1.2 bar
